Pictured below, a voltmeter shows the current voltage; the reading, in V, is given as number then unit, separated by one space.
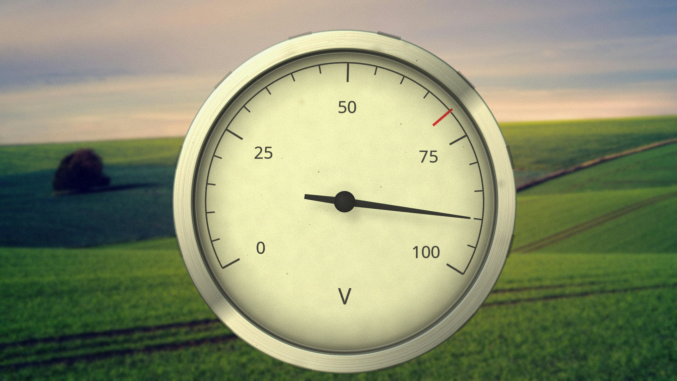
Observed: 90 V
